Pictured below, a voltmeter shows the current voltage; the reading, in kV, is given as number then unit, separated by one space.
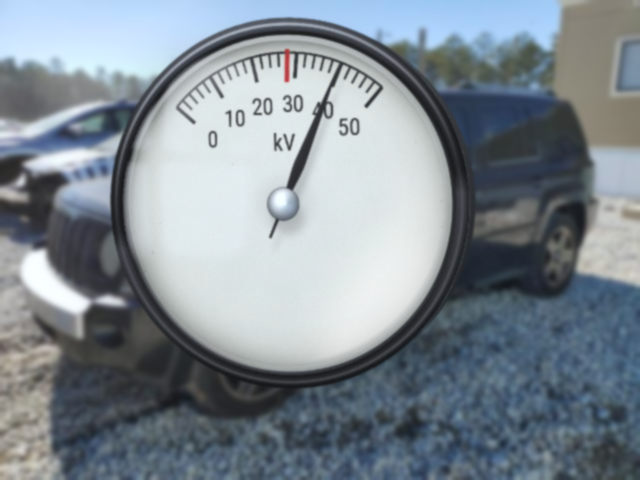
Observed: 40 kV
